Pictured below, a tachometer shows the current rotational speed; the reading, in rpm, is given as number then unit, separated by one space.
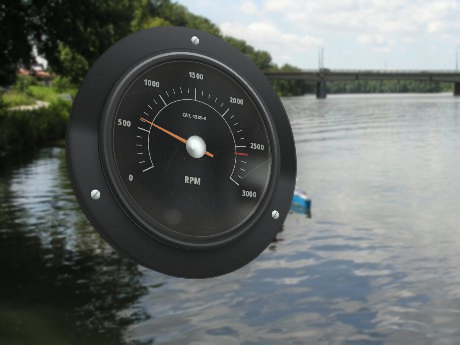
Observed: 600 rpm
